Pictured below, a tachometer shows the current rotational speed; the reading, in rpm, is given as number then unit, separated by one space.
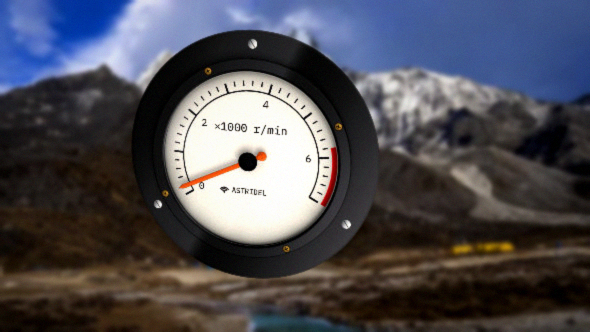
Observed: 200 rpm
